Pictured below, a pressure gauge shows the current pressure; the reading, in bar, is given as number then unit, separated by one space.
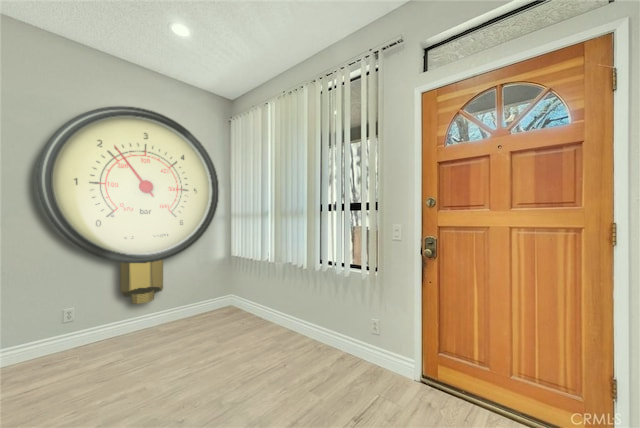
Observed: 2.2 bar
